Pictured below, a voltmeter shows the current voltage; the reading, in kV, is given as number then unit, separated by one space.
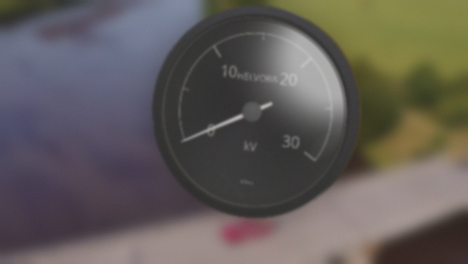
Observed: 0 kV
